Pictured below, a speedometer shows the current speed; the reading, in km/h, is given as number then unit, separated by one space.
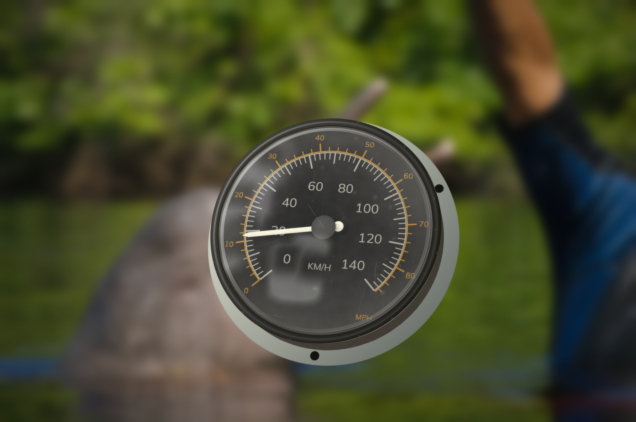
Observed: 18 km/h
